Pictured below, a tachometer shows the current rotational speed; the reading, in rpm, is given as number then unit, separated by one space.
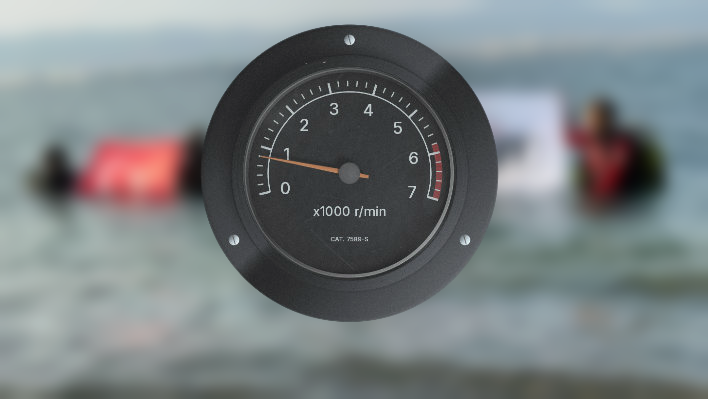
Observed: 800 rpm
